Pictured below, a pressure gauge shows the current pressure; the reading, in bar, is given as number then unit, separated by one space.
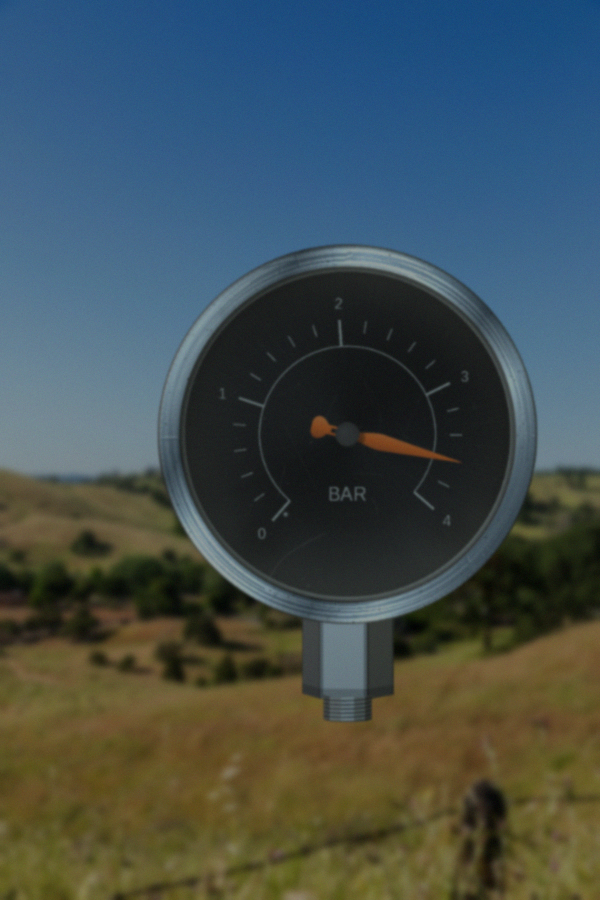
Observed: 3.6 bar
